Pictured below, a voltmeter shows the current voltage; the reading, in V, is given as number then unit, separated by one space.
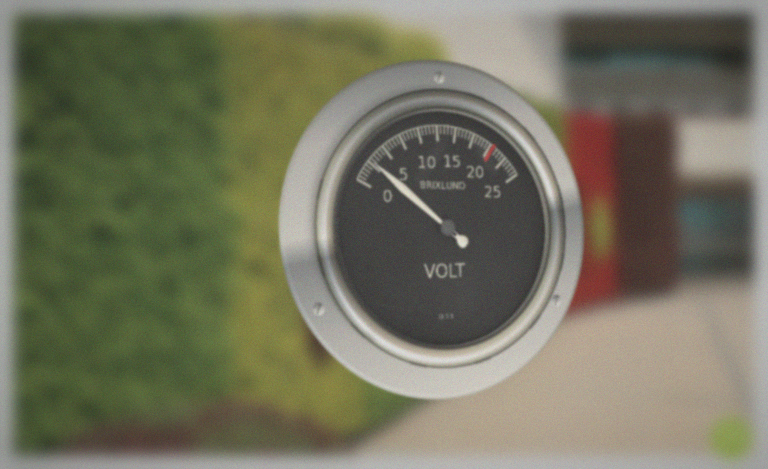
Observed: 2.5 V
